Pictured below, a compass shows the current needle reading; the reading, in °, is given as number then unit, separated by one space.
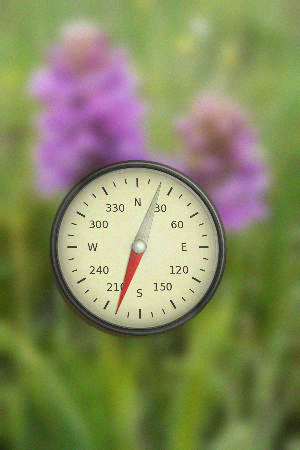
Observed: 200 °
